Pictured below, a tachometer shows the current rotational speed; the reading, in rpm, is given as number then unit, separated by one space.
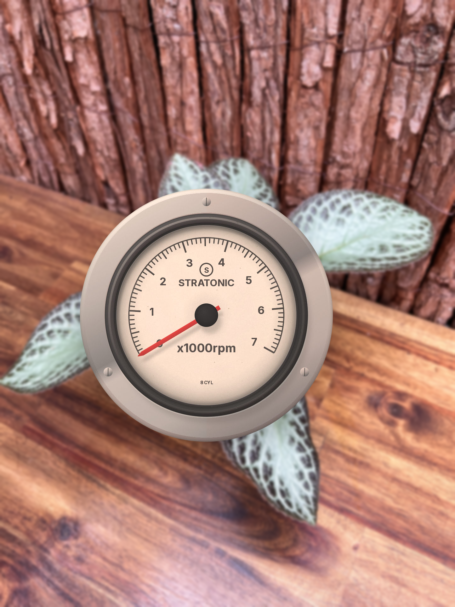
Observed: 0 rpm
